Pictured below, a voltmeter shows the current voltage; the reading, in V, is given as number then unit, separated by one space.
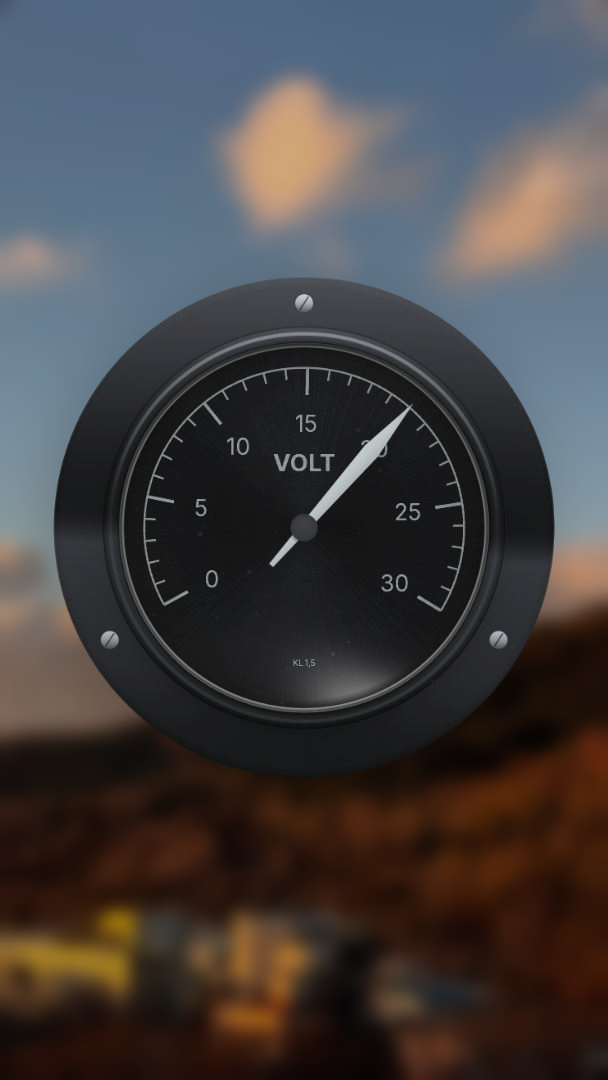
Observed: 20 V
